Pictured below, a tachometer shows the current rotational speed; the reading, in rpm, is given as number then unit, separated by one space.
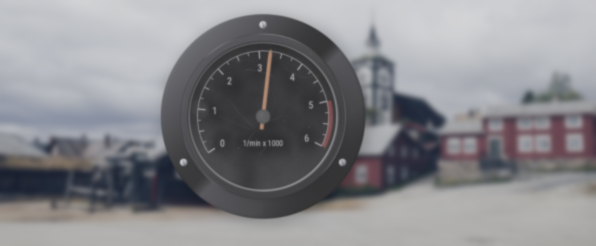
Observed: 3250 rpm
